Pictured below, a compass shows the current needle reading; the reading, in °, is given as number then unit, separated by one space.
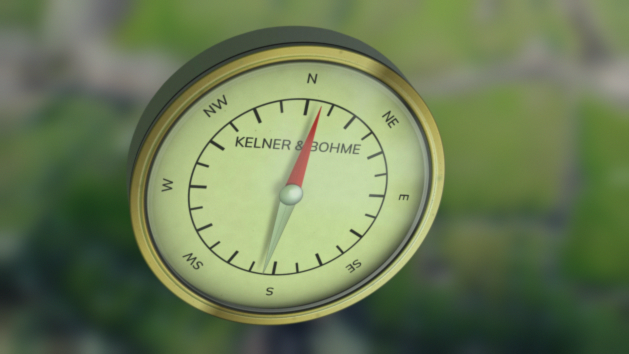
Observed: 7.5 °
